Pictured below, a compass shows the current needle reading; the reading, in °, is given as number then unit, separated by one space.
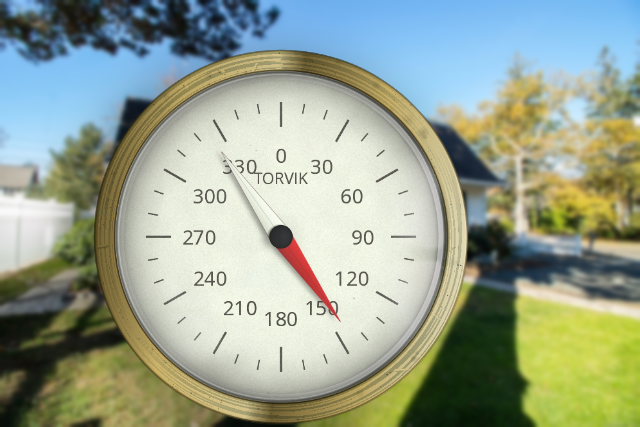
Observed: 145 °
